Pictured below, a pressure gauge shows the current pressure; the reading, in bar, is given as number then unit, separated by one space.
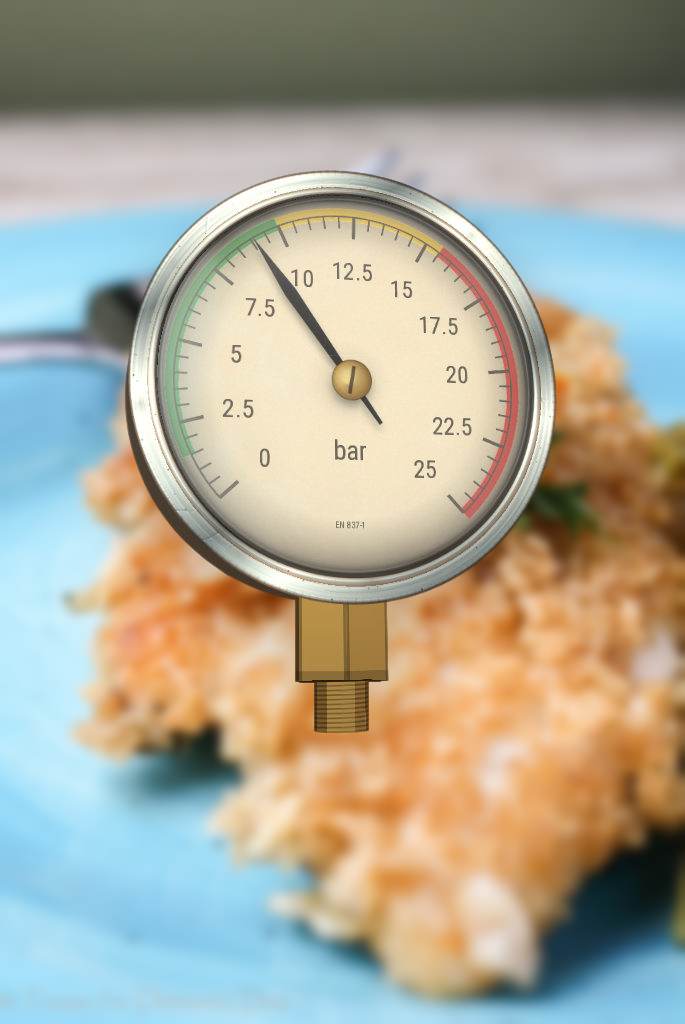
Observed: 9 bar
